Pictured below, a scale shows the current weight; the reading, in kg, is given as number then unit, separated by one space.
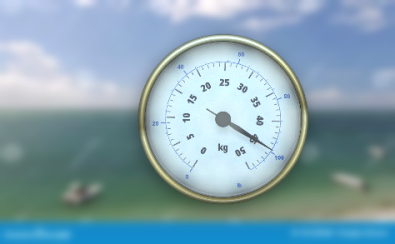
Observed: 45 kg
